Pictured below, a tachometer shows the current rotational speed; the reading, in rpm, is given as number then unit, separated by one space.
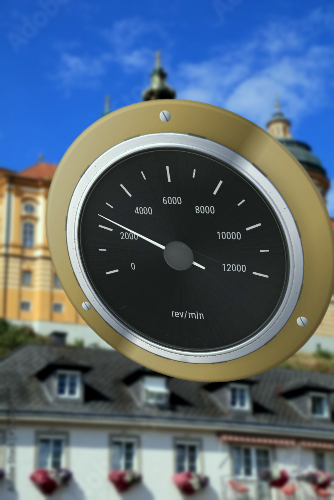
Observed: 2500 rpm
